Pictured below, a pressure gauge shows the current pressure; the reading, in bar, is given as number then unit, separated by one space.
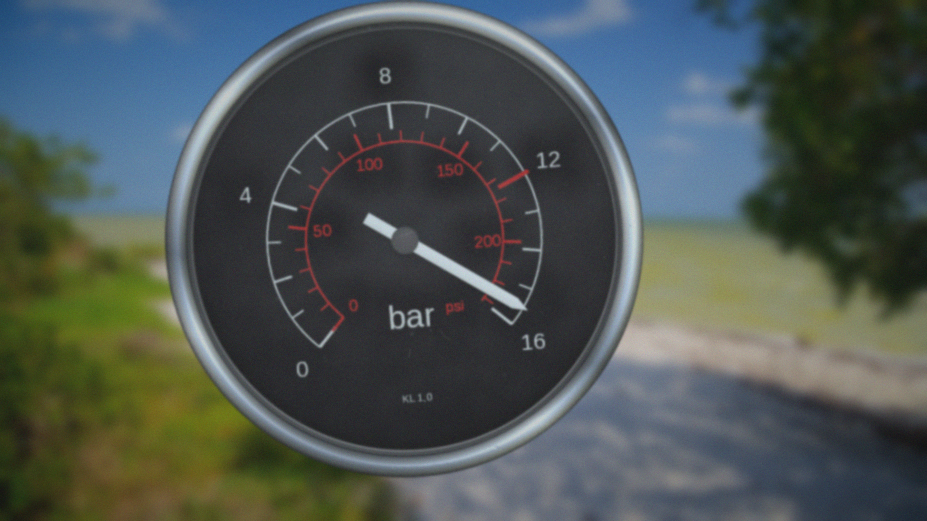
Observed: 15.5 bar
